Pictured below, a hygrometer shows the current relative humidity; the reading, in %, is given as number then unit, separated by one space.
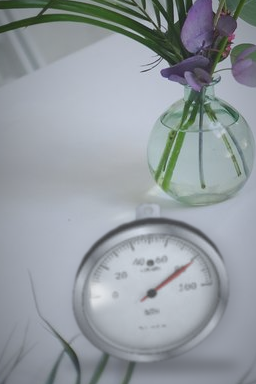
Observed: 80 %
